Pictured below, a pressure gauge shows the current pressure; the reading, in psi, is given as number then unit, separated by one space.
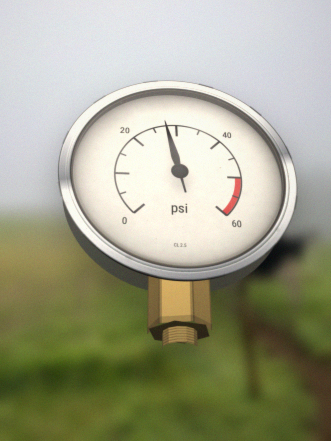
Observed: 27.5 psi
